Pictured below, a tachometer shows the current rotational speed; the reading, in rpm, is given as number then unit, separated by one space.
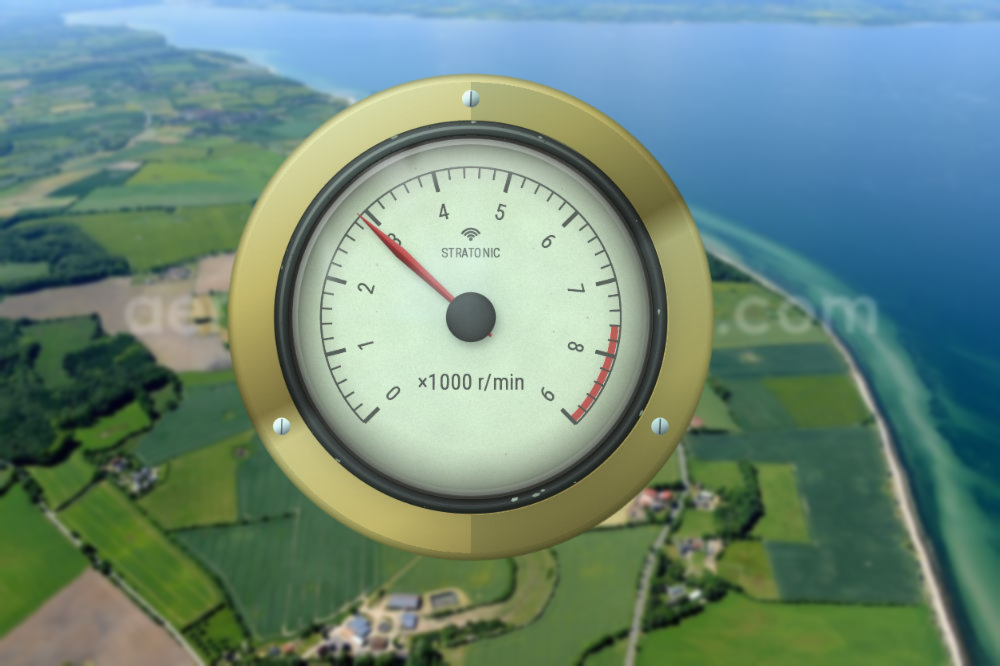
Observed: 2900 rpm
